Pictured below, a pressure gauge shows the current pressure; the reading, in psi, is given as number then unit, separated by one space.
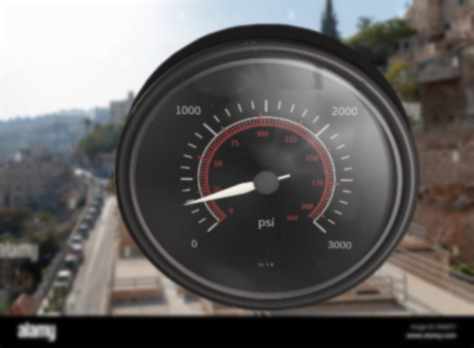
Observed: 300 psi
